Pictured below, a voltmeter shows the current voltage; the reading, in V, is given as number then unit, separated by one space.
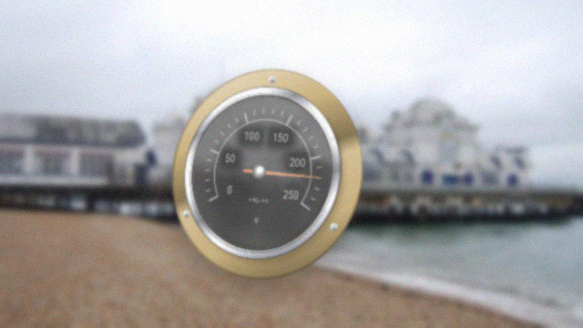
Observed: 220 V
